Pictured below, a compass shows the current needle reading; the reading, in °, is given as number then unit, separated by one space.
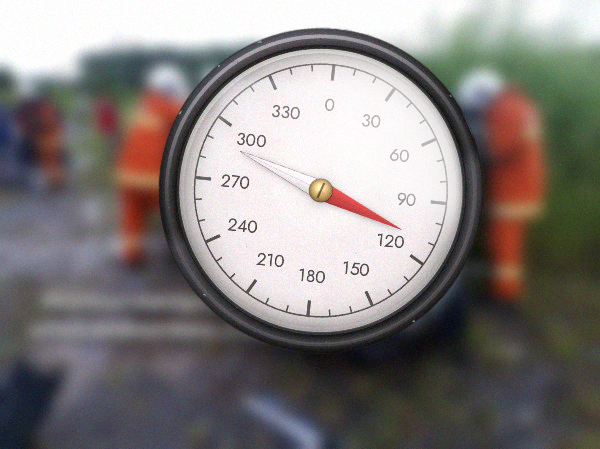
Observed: 110 °
